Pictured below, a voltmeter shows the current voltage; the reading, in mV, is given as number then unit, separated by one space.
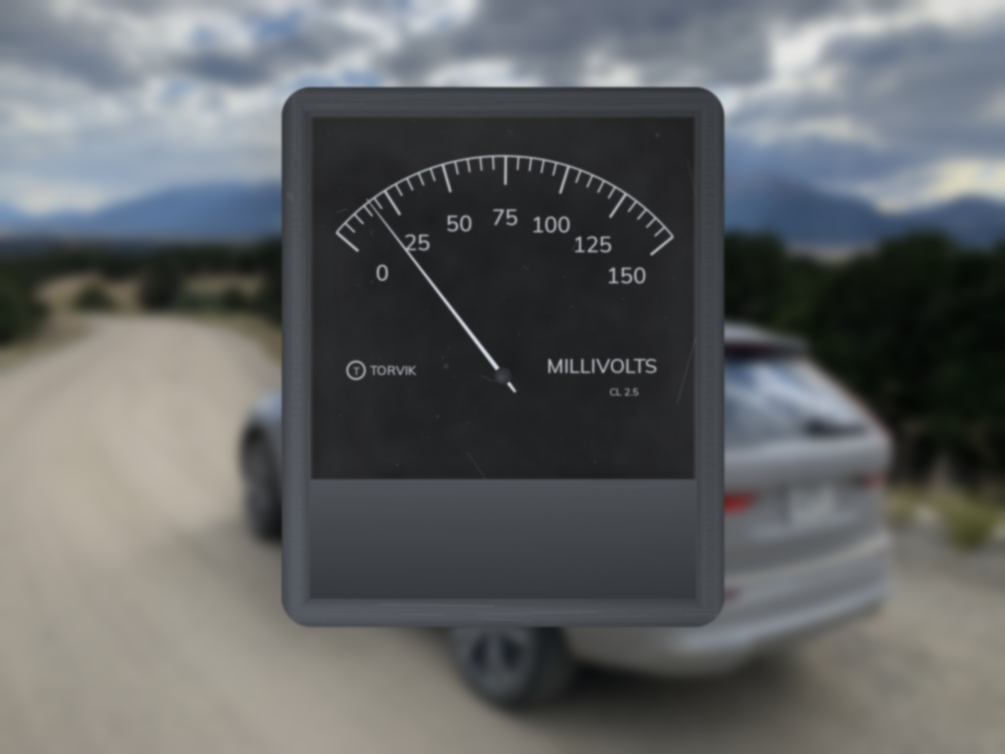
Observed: 17.5 mV
